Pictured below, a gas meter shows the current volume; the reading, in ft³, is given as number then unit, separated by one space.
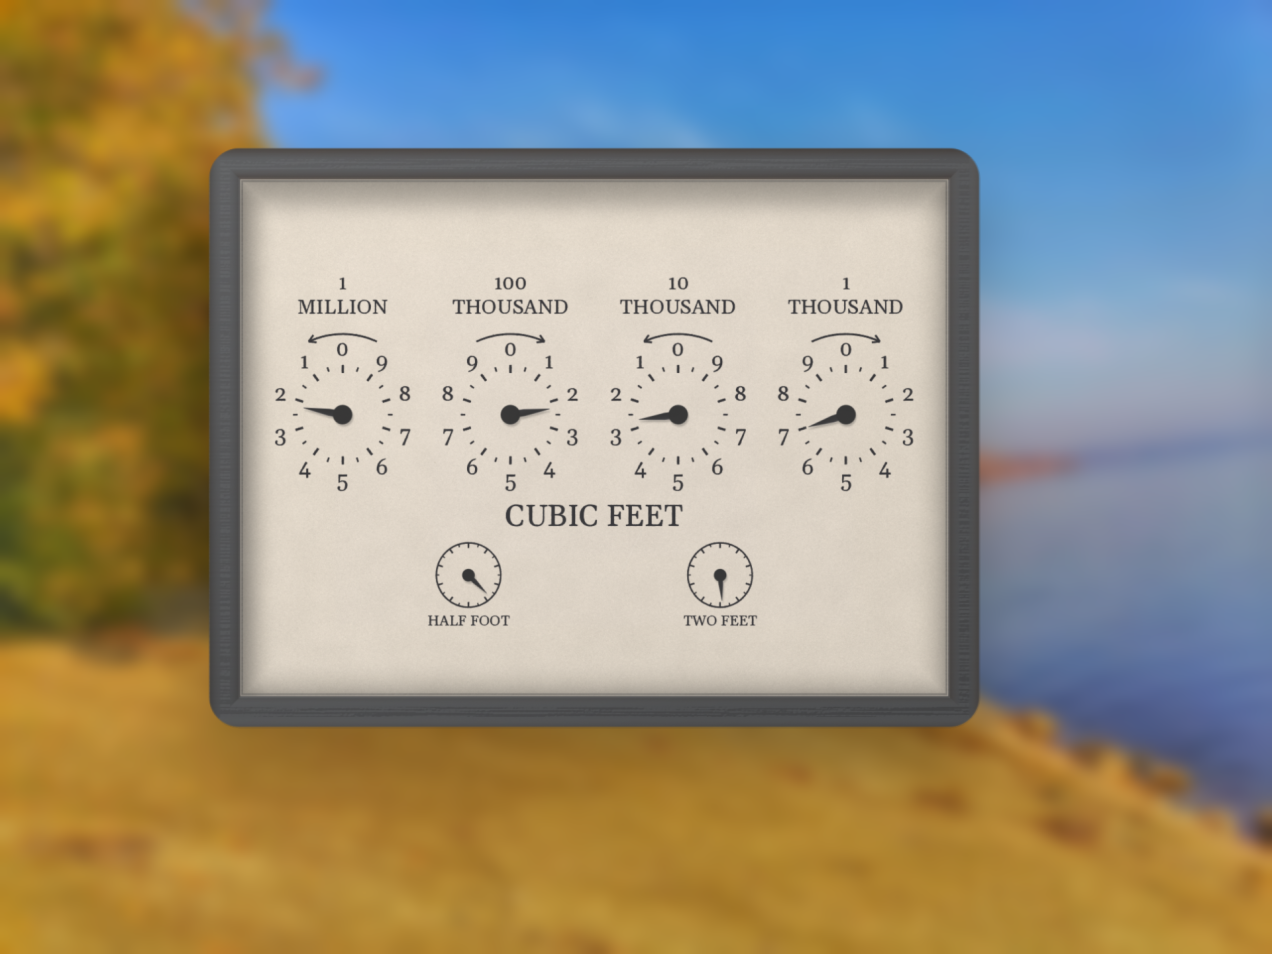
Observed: 222700 ft³
